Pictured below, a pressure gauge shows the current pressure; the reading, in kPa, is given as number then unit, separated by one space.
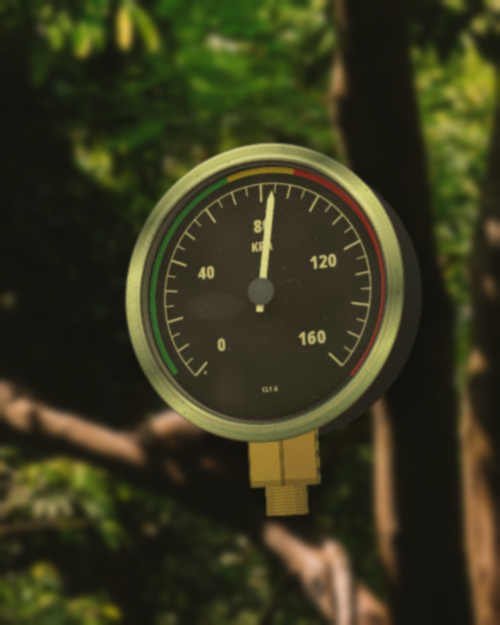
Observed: 85 kPa
